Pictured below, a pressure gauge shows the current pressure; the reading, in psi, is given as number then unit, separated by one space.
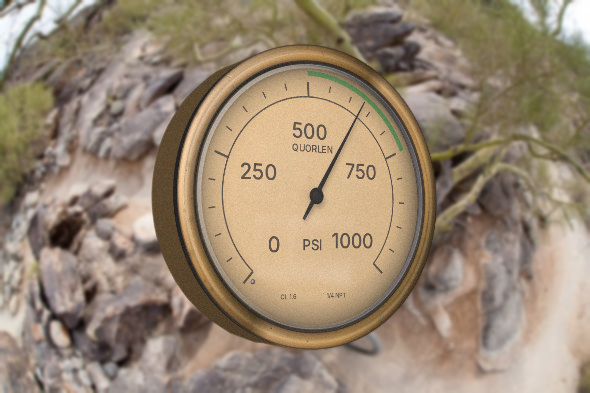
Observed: 625 psi
